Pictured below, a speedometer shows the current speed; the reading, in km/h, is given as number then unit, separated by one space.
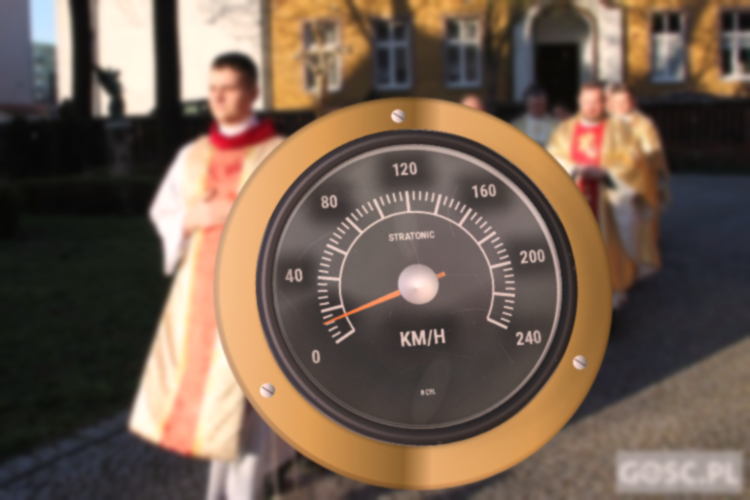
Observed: 12 km/h
